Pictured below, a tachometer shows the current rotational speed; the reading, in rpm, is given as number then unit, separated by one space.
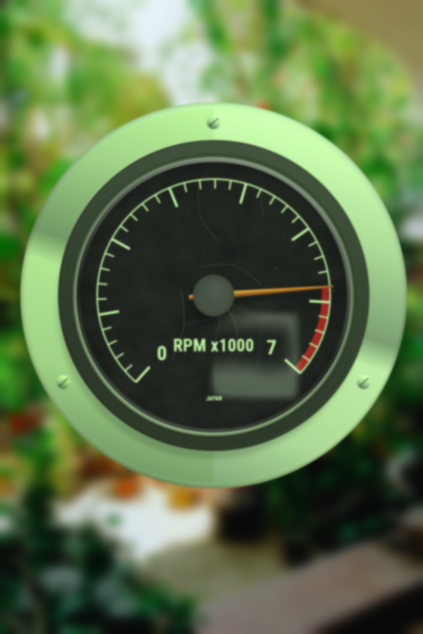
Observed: 5800 rpm
